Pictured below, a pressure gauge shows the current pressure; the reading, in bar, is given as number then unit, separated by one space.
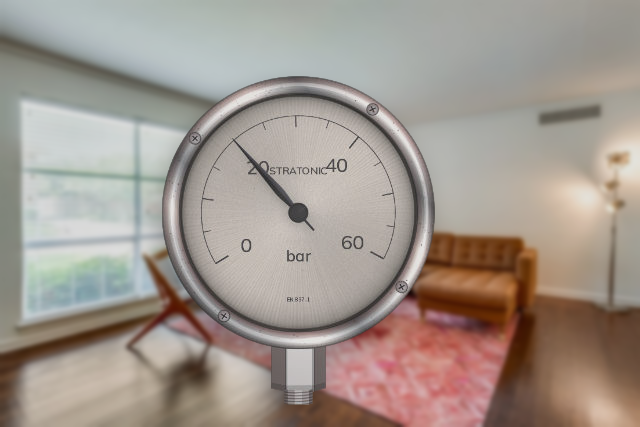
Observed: 20 bar
